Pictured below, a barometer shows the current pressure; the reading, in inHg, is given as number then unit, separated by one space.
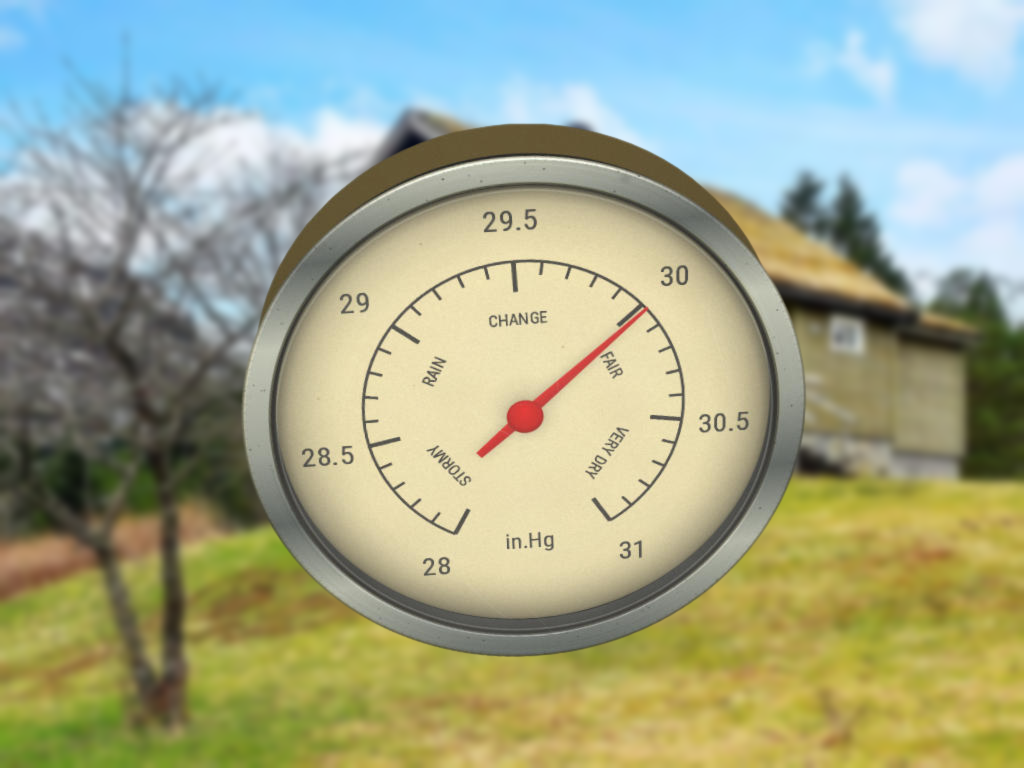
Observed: 30 inHg
